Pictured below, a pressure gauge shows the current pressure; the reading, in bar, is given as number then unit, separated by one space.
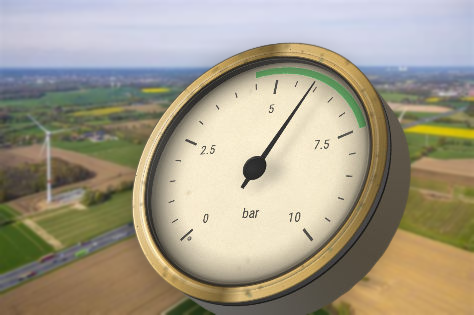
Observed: 6 bar
